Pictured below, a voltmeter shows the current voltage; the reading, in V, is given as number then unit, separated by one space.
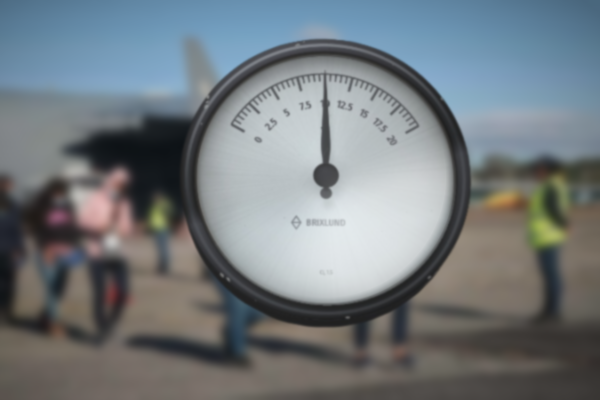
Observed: 10 V
